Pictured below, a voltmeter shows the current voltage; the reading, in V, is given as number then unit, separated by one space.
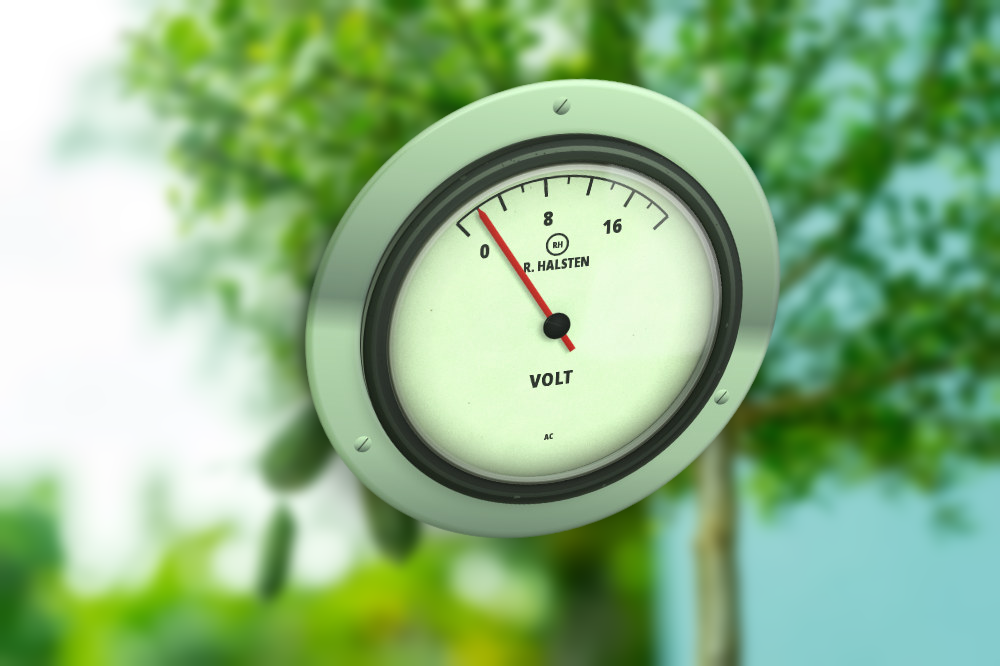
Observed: 2 V
